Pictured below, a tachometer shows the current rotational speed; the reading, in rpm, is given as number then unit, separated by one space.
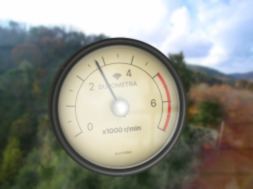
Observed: 2750 rpm
